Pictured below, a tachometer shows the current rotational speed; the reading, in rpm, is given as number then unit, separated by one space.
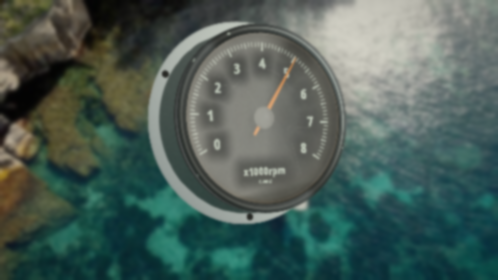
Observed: 5000 rpm
